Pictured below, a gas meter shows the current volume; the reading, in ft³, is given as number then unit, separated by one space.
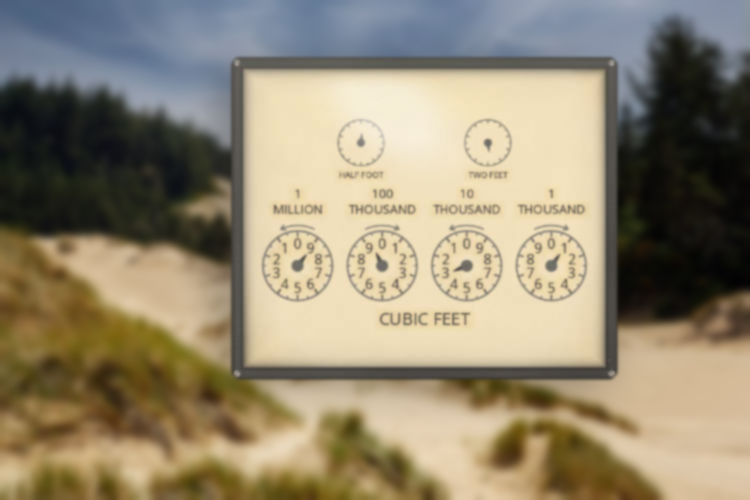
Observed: 893100 ft³
